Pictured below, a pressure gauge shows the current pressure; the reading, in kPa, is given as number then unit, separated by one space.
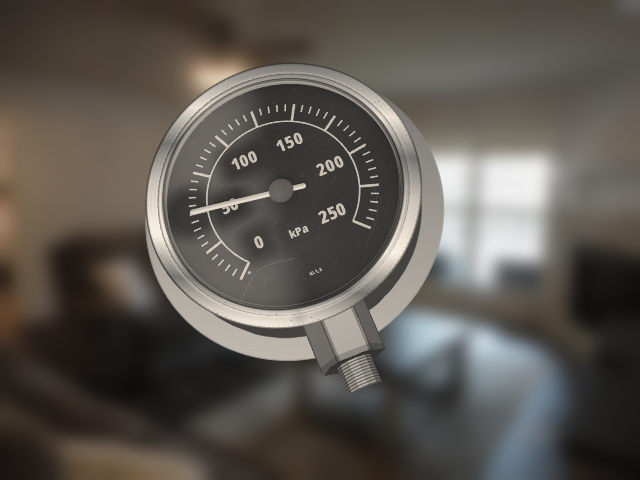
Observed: 50 kPa
